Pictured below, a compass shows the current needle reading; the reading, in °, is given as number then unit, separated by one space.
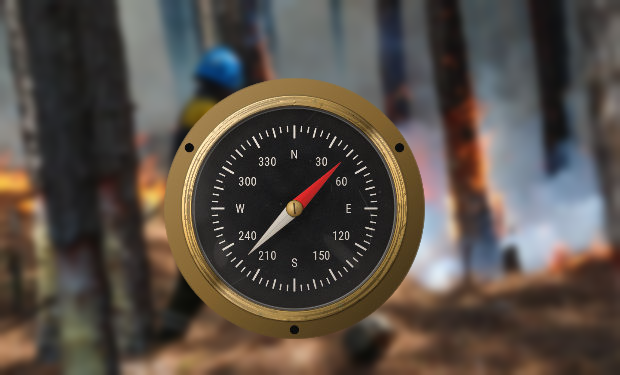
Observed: 45 °
